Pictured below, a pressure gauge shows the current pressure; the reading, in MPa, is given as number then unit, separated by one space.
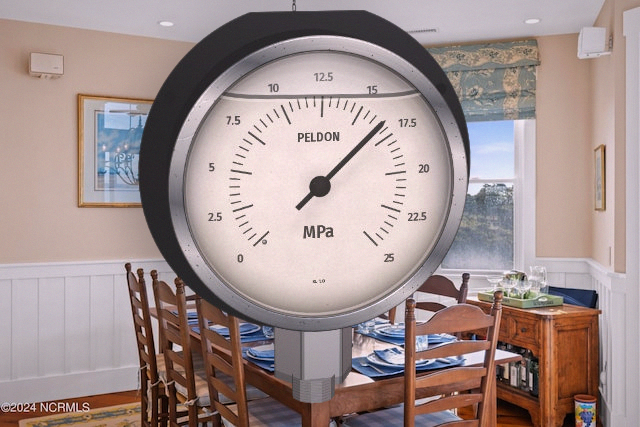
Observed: 16.5 MPa
